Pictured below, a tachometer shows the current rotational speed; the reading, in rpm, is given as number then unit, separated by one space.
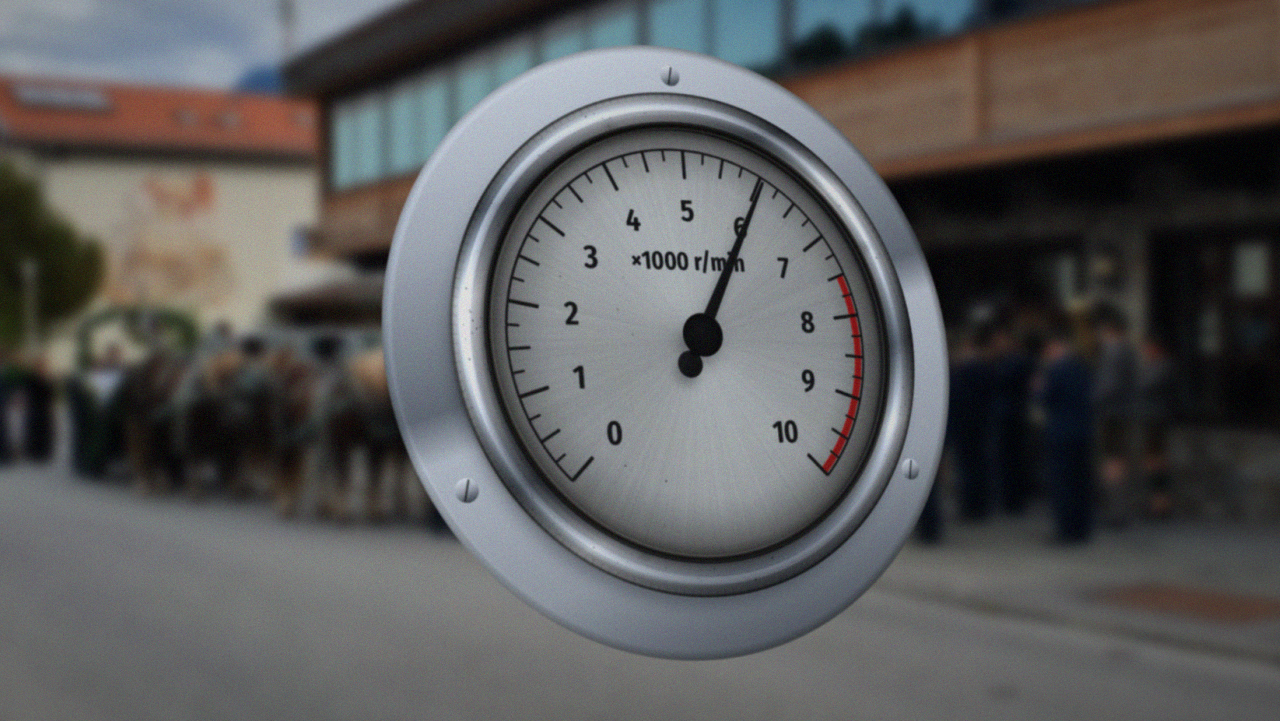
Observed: 6000 rpm
